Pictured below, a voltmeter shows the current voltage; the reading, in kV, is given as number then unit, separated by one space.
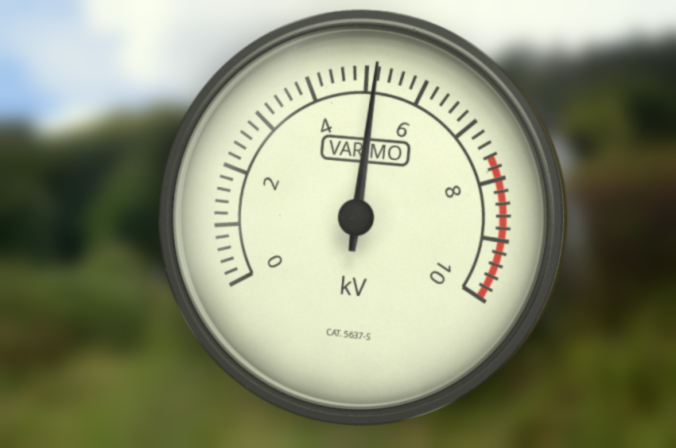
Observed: 5.2 kV
